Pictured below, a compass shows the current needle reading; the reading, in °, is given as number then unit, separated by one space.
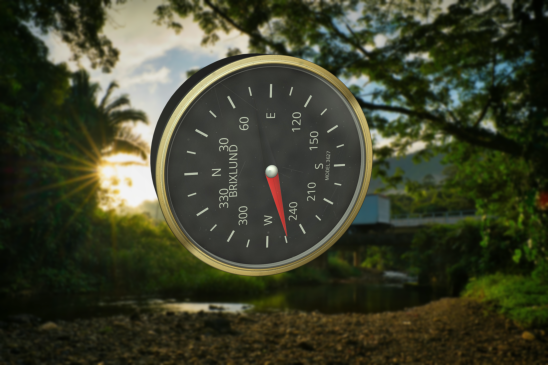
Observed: 255 °
